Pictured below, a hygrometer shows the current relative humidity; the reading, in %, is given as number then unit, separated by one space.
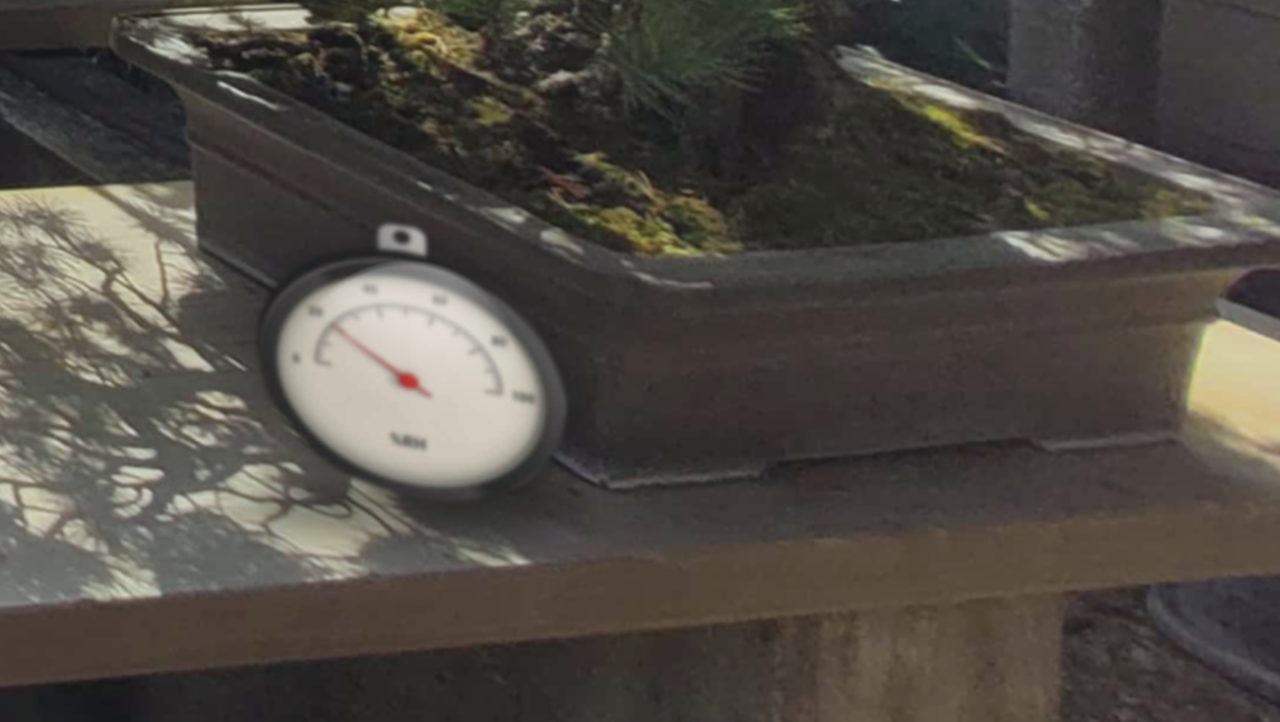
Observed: 20 %
